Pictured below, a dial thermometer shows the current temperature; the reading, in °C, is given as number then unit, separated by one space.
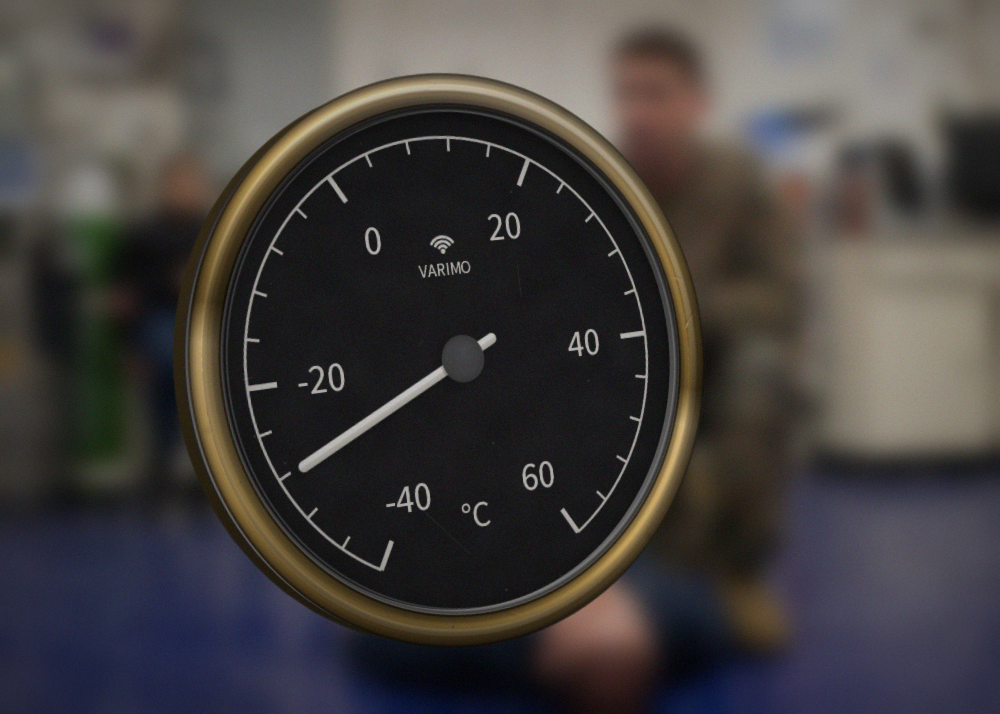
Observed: -28 °C
